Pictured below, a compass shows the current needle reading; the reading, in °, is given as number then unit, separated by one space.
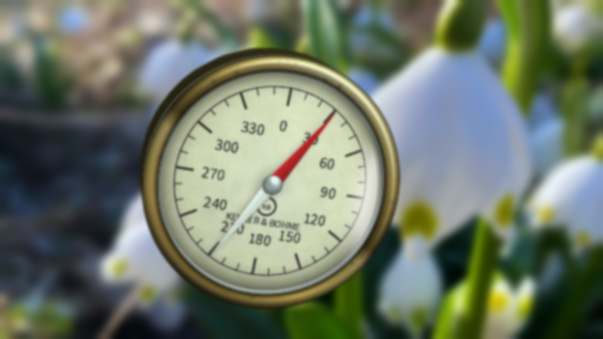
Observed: 30 °
